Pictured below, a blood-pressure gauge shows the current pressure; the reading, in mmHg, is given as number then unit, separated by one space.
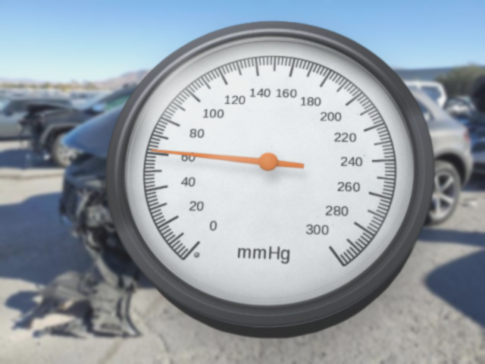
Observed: 60 mmHg
